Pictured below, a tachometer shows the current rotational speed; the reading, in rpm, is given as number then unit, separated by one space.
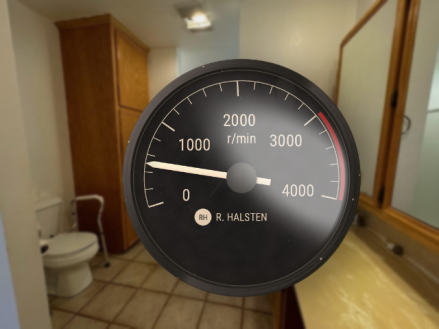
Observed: 500 rpm
